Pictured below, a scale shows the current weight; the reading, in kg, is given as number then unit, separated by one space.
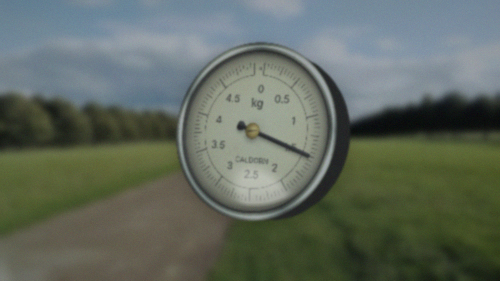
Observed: 1.5 kg
